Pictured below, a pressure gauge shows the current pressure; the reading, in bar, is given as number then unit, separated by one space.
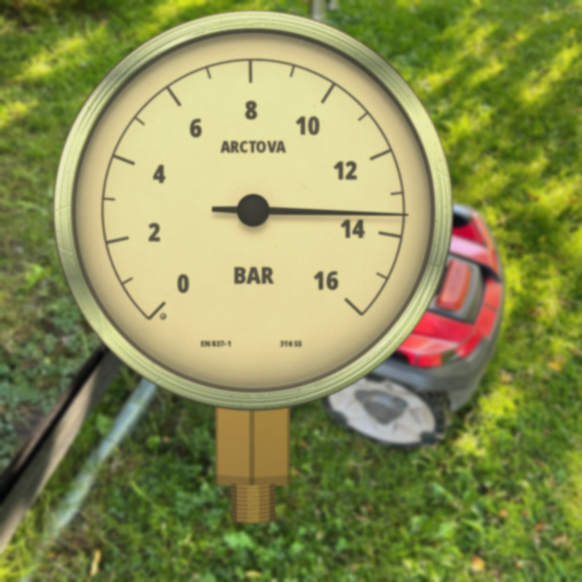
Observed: 13.5 bar
